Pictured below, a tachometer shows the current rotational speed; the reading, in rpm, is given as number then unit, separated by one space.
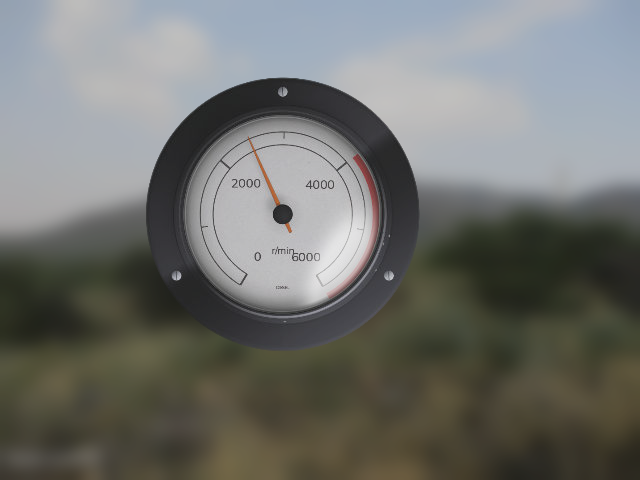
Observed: 2500 rpm
